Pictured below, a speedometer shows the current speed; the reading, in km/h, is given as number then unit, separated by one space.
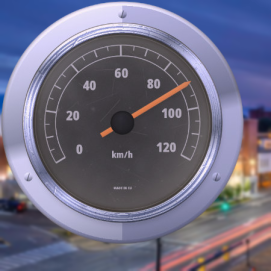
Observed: 90 km/h
